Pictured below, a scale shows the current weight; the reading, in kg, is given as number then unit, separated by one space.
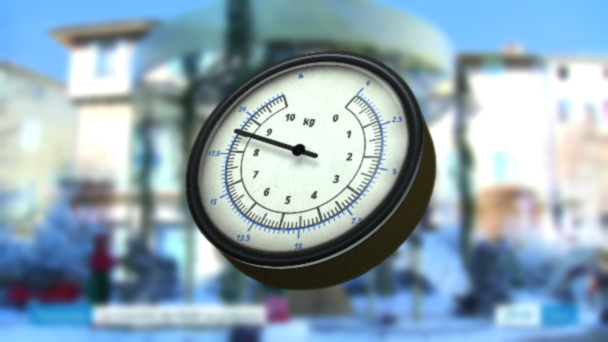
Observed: 8.5 kg
